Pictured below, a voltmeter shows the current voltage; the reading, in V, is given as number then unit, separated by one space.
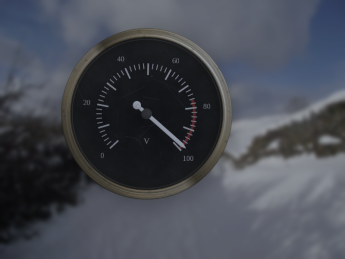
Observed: 98 V
